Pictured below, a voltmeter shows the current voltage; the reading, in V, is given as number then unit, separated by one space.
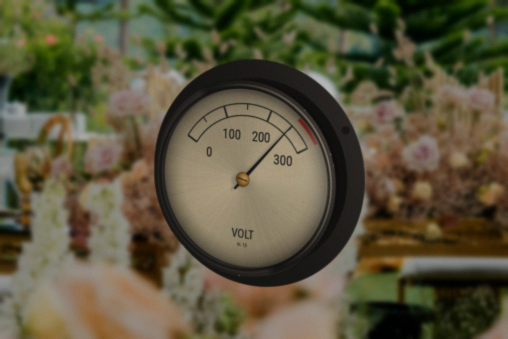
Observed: 250 V
